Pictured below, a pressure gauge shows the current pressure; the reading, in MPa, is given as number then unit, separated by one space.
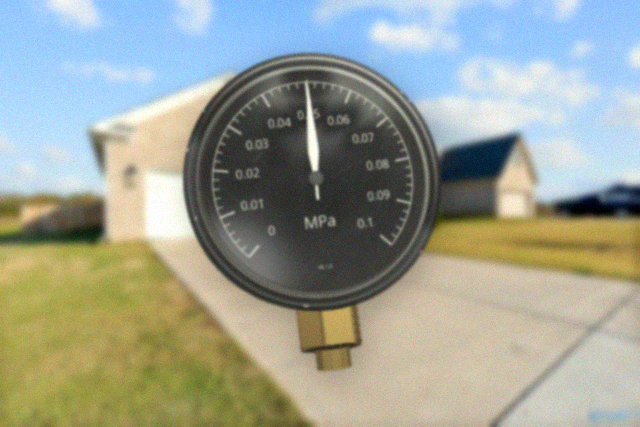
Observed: 0.05 MPa
